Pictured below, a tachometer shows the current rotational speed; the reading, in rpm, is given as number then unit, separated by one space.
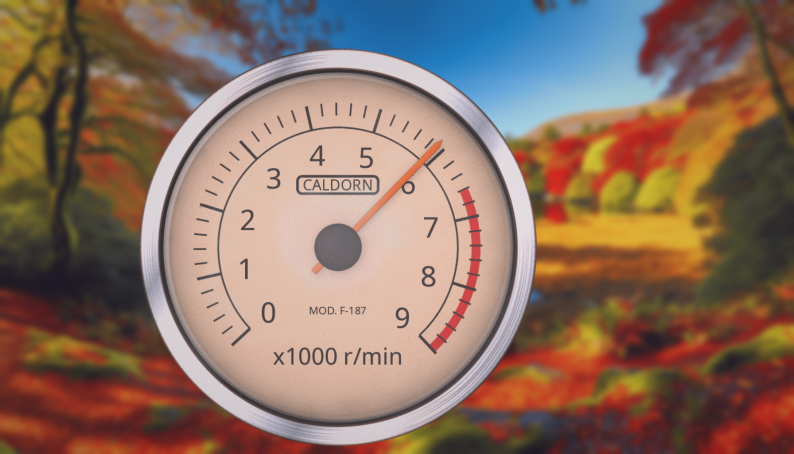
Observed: 5900 rpm
